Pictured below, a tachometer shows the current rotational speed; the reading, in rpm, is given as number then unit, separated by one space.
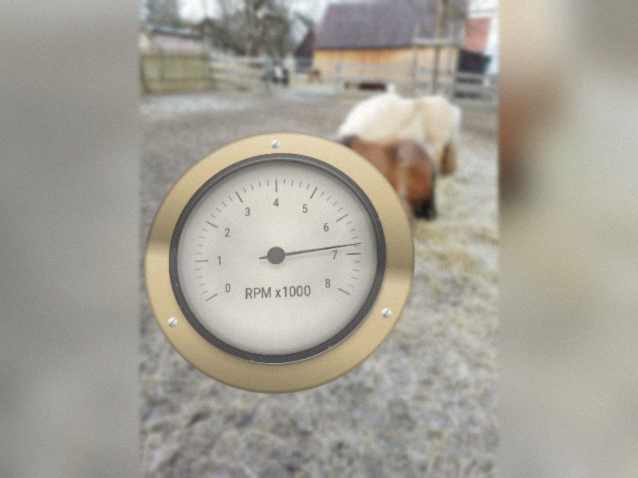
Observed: 6800 rpm
